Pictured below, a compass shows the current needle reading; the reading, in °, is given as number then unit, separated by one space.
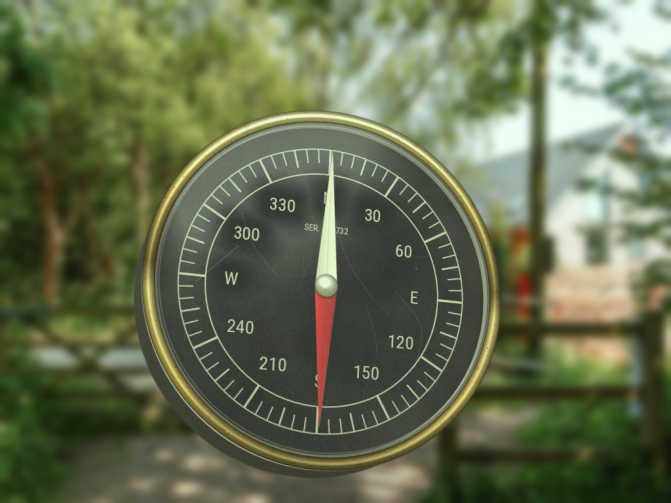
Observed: 180 °
